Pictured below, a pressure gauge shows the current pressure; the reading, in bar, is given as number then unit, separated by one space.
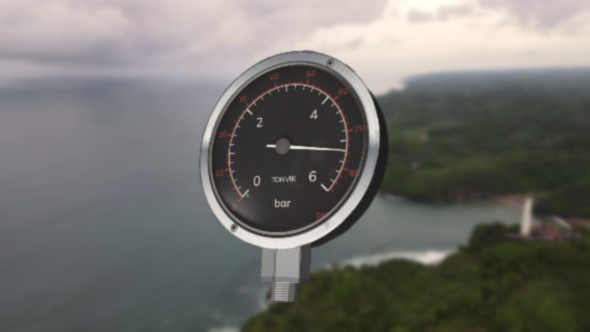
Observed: 5.2 bar
